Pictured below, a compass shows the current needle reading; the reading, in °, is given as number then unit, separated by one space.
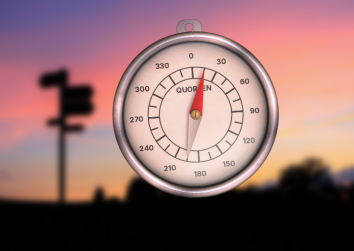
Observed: 15 °
